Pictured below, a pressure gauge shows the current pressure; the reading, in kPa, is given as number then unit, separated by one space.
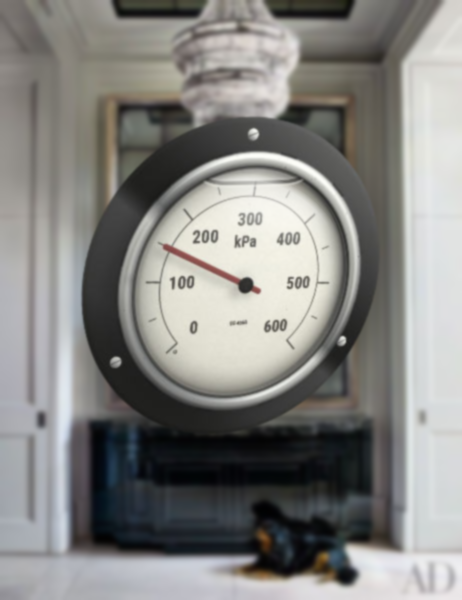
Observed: 150 kPa
